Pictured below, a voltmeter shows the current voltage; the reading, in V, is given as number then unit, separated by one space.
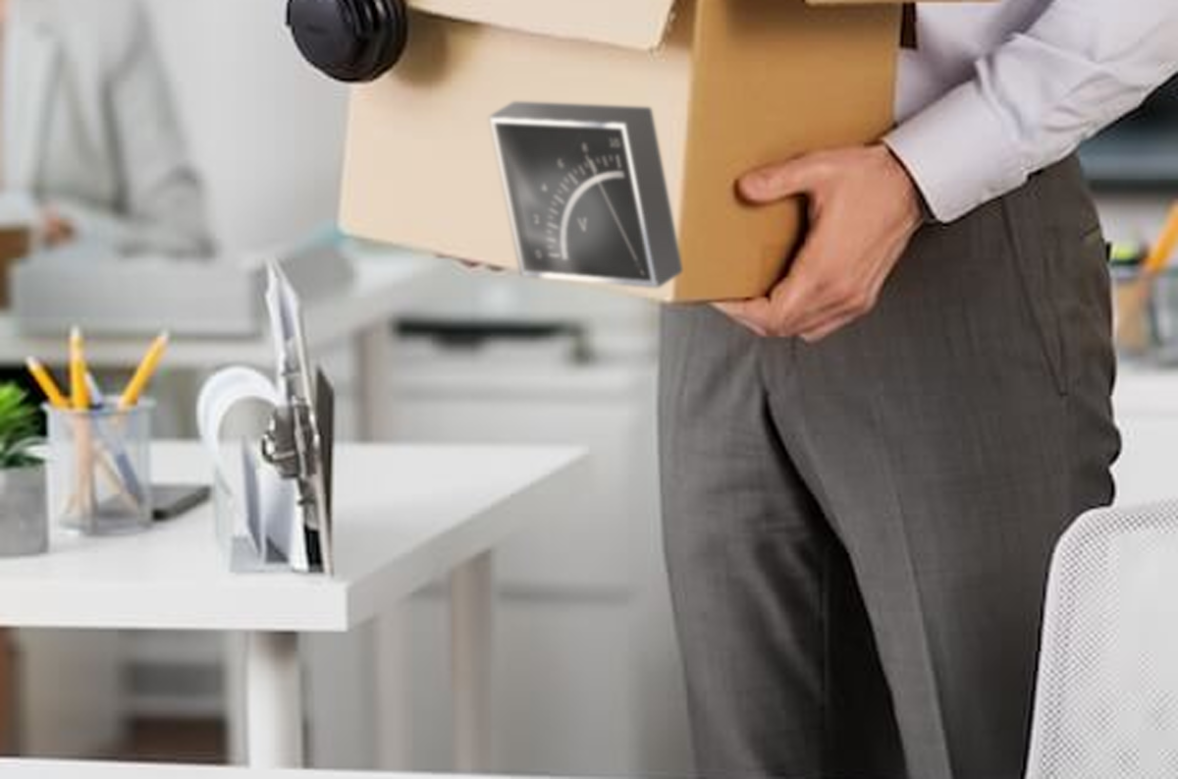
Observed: 8 V
